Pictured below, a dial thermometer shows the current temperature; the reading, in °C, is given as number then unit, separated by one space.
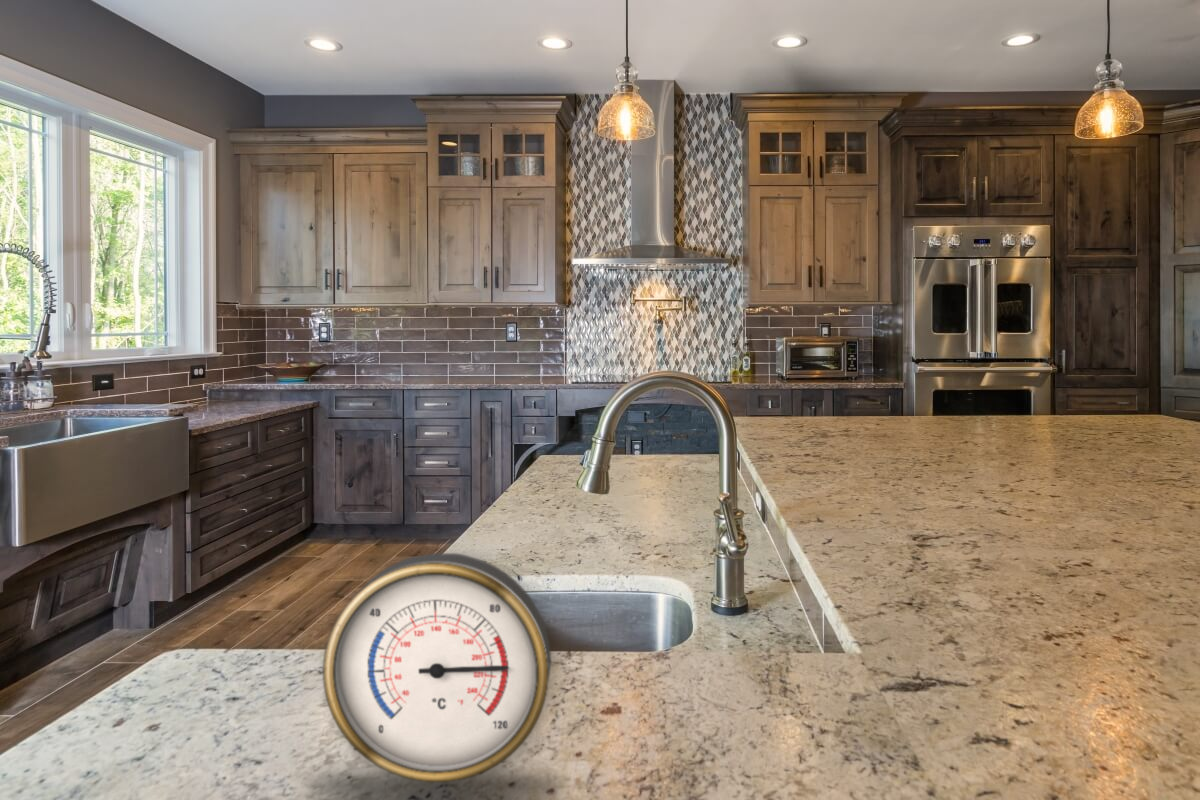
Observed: 100 °C
